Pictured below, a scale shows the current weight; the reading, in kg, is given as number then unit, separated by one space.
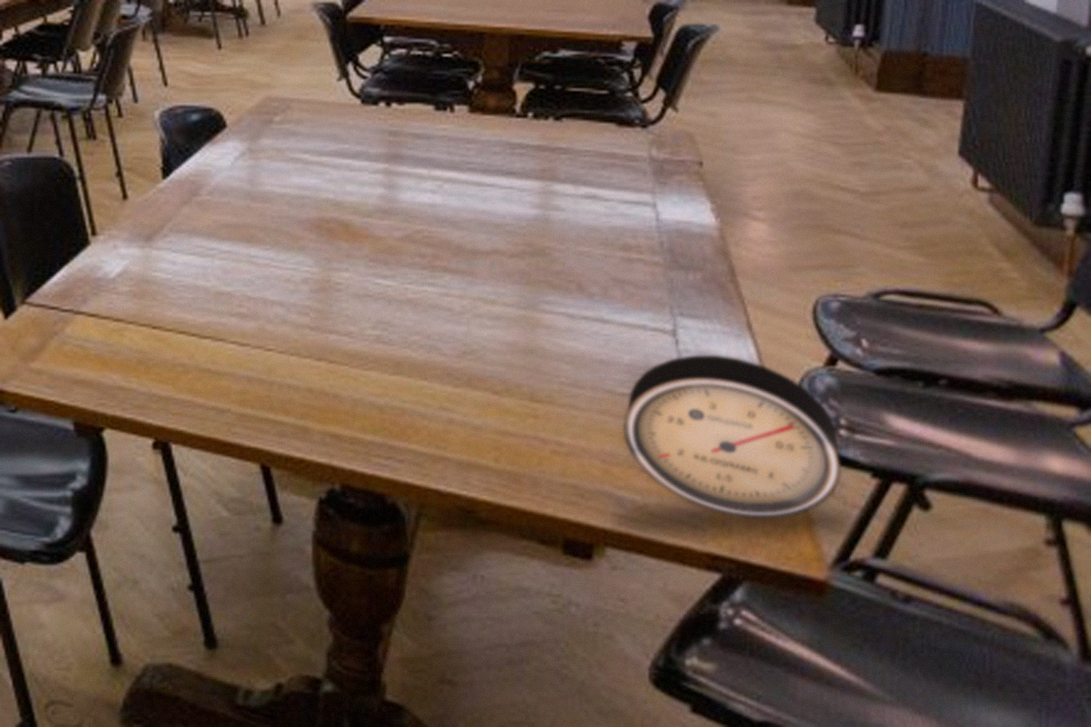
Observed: 0.25 kg
